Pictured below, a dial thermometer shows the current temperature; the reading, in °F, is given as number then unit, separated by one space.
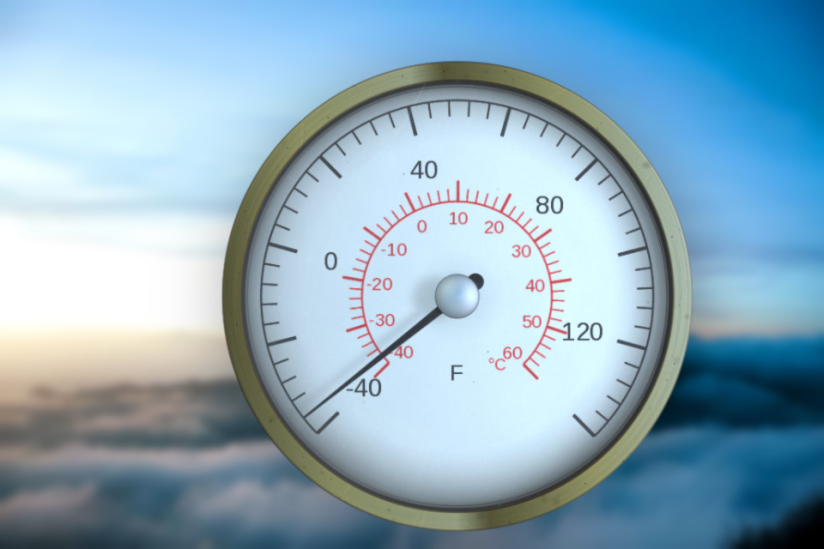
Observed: -36 °F
